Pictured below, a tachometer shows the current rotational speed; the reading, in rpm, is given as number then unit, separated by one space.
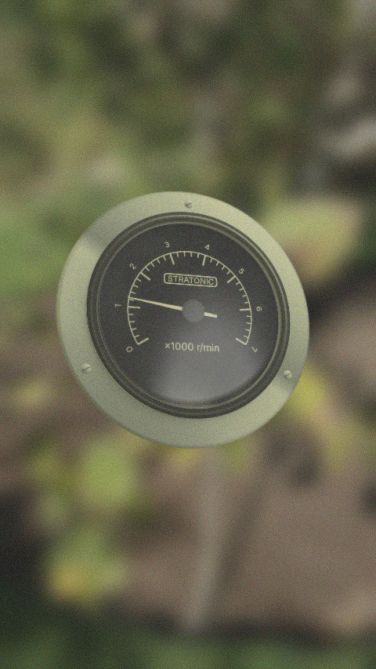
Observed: 1200 rpm
